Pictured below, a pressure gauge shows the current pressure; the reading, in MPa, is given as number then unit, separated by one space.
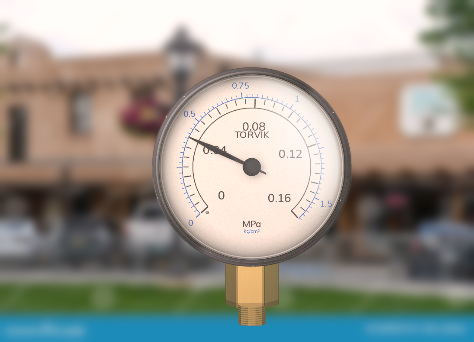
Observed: 0.04 MPa
